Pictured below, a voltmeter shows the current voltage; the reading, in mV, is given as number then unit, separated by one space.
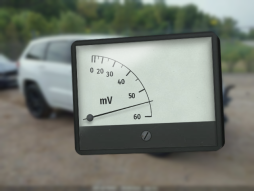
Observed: 55 mV
